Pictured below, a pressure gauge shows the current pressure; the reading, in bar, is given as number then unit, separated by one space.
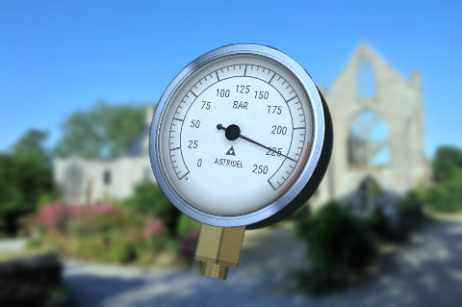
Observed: 225 bar
